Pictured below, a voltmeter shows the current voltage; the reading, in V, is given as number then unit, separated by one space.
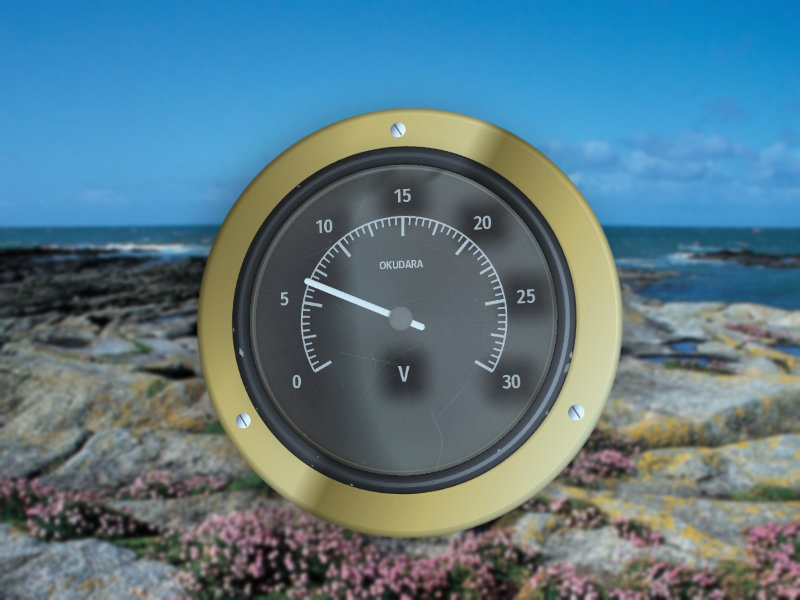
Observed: 6.5 V
